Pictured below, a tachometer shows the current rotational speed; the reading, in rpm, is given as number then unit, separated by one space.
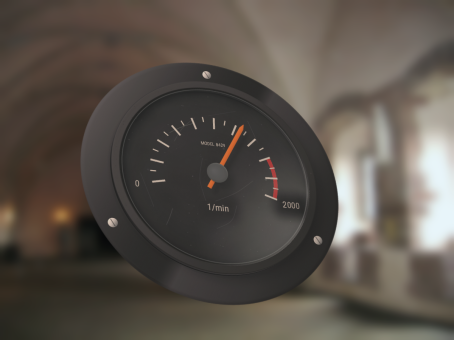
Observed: 1250 rpm
